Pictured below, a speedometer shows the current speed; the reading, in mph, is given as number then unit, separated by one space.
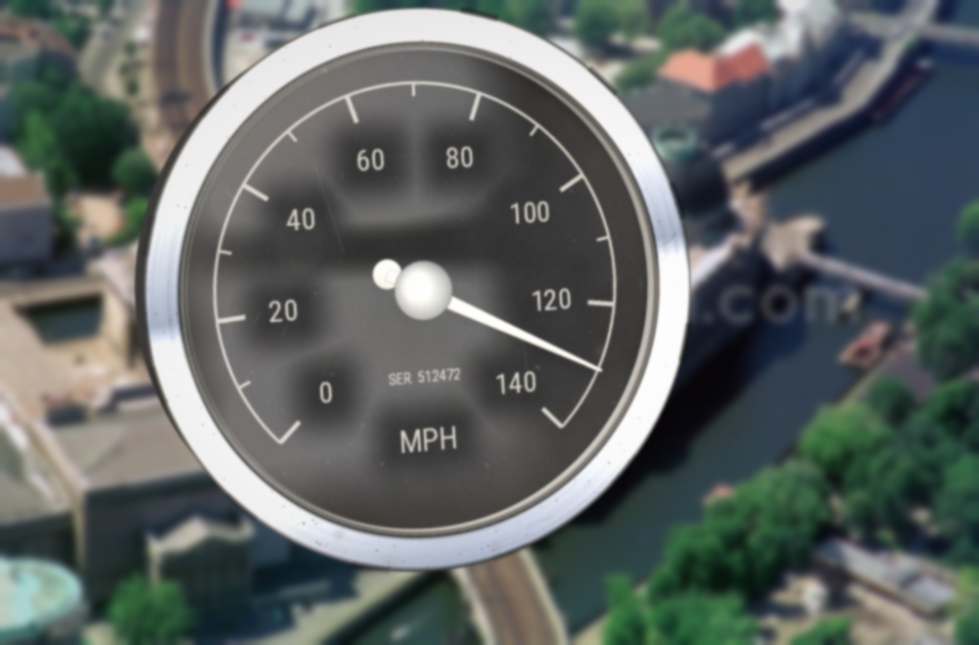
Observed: 130 mph
